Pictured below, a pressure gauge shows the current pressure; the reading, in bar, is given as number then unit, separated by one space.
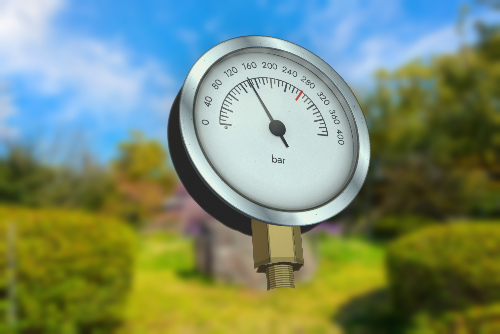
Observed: 140 bar
